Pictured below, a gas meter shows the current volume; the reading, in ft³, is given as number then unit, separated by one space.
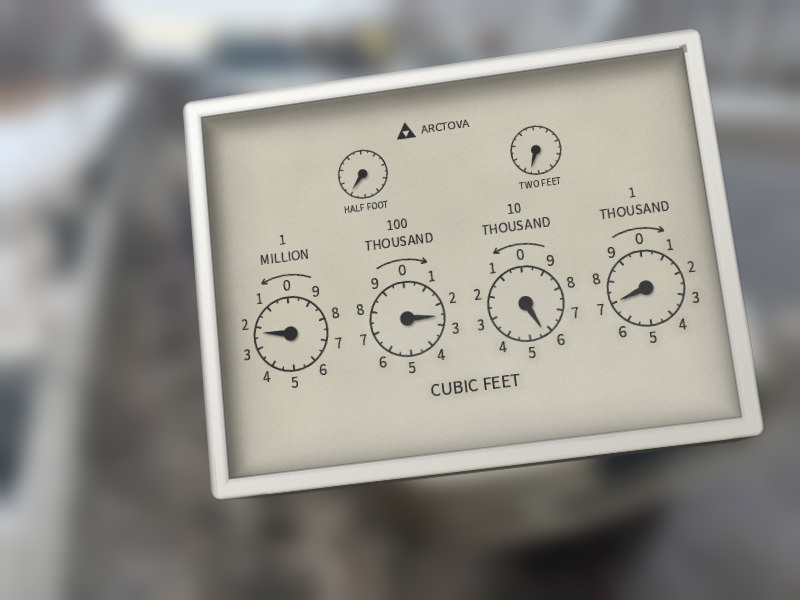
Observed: 225700 ft³
